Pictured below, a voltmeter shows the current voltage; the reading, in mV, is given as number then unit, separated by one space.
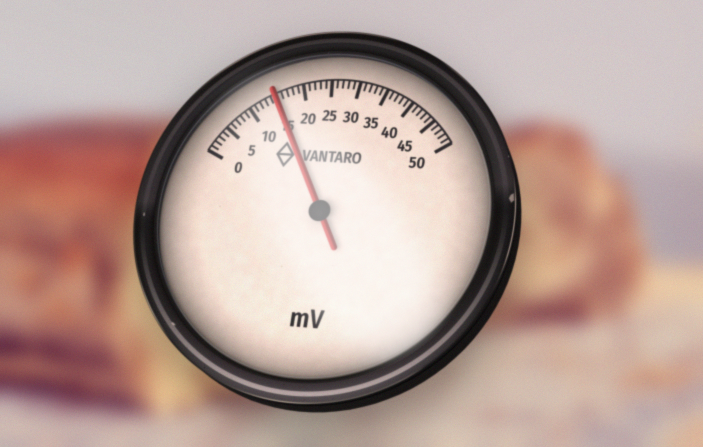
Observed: 15 mV
